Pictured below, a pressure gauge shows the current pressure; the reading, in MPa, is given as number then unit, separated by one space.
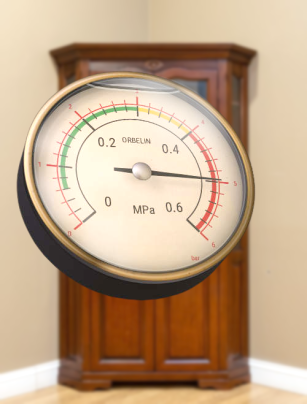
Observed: 0.5 MPa
